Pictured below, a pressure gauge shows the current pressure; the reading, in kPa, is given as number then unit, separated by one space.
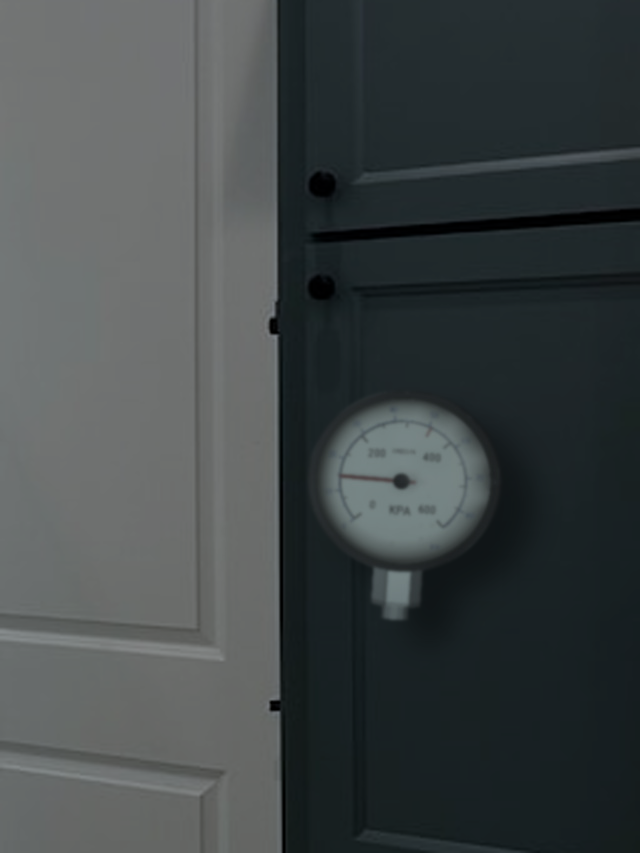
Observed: 100 kPa
